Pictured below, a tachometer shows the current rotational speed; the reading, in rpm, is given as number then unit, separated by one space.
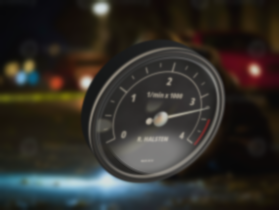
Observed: 3250 rpm
